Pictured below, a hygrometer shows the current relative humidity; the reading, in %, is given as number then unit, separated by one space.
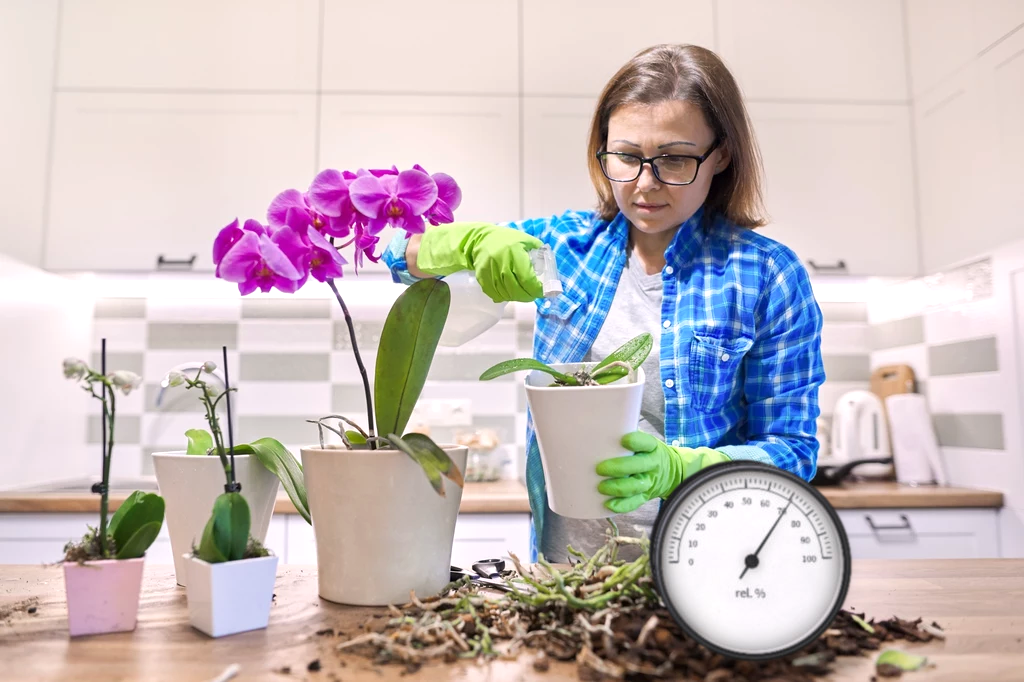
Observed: 70 %
